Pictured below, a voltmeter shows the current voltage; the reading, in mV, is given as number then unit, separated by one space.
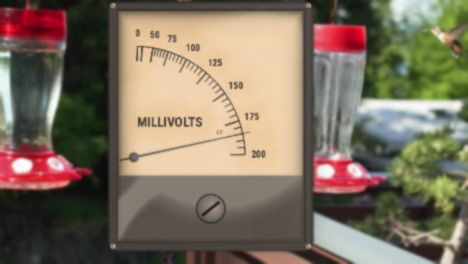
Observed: 185 mV
